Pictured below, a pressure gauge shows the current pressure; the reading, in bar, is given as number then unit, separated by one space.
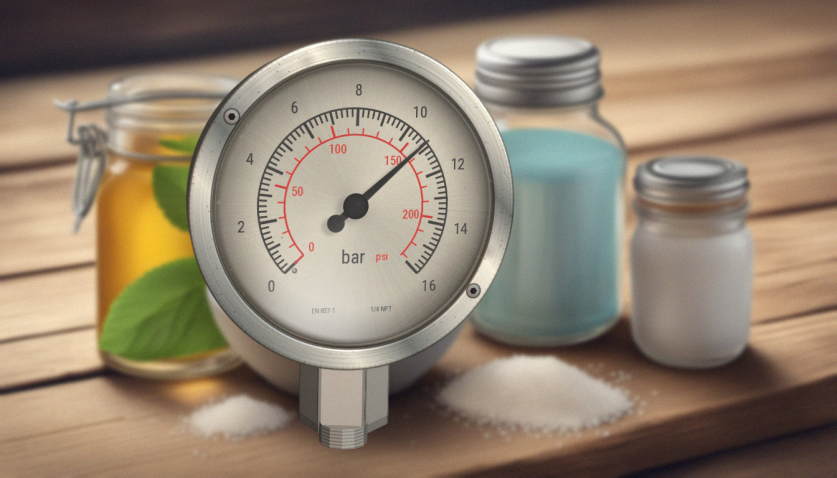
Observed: 10.8 bar
